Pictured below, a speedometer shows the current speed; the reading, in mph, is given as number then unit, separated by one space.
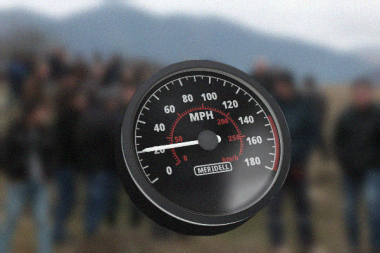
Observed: 20 mph
